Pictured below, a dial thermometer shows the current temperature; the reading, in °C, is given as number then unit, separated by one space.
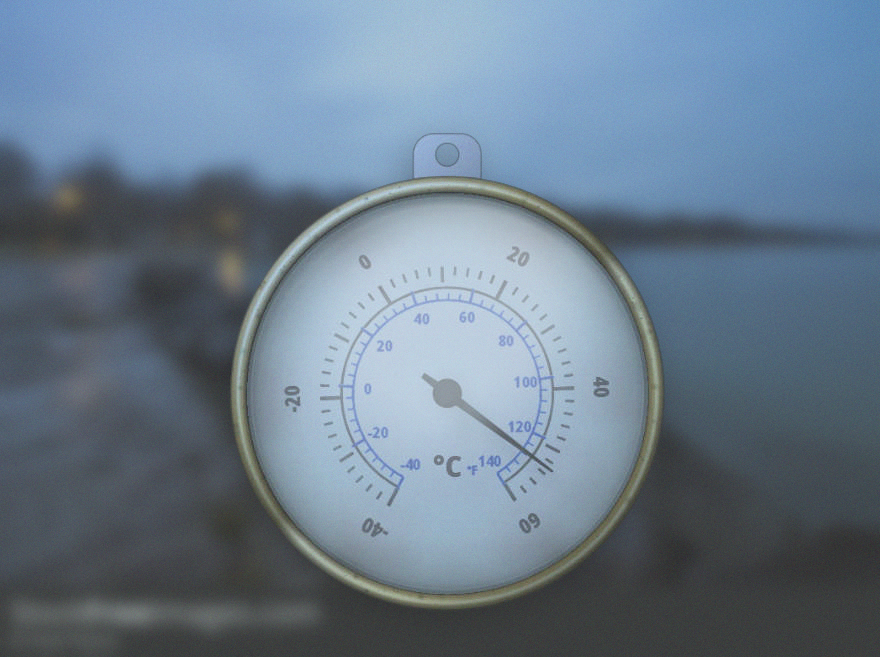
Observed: 53 °C
